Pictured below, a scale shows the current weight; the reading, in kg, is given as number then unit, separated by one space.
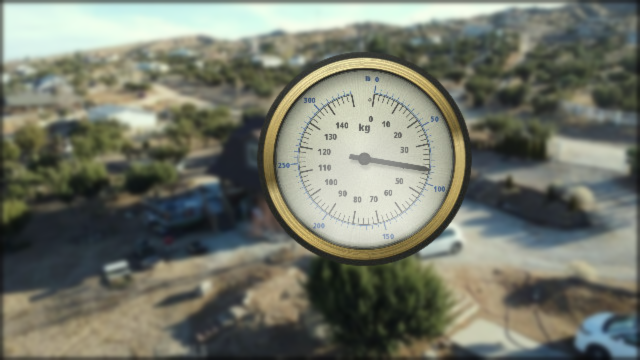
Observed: 40 kg
